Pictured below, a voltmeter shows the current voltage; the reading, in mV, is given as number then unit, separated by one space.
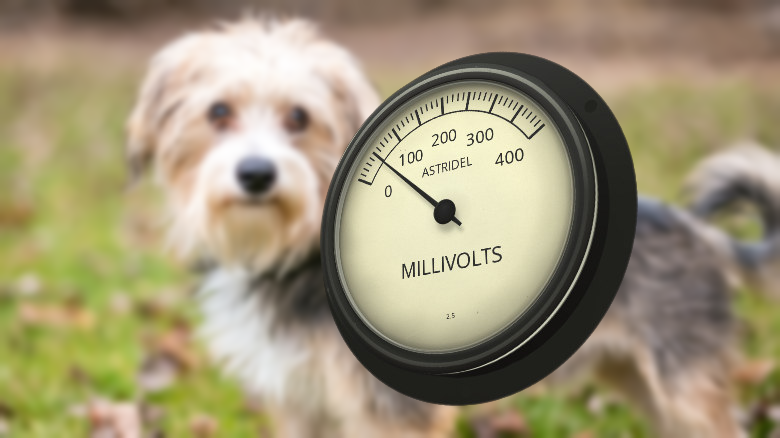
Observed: 50 mV
